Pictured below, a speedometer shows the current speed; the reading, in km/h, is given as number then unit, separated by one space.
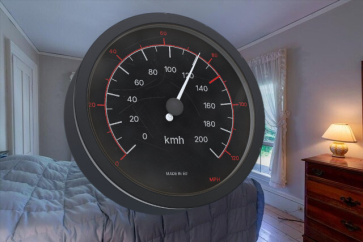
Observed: 120 km/h
